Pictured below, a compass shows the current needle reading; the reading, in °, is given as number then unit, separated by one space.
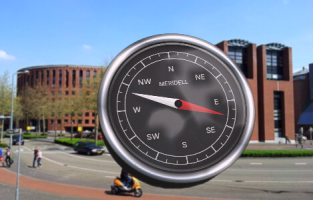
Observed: 110 °
